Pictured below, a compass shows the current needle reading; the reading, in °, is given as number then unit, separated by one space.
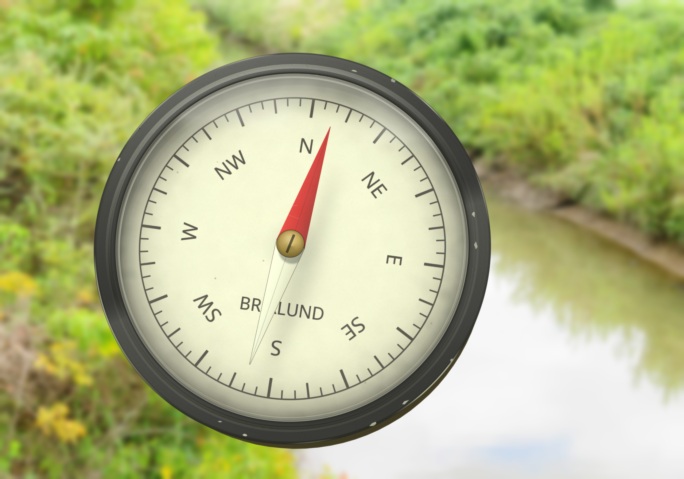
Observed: 10 °
